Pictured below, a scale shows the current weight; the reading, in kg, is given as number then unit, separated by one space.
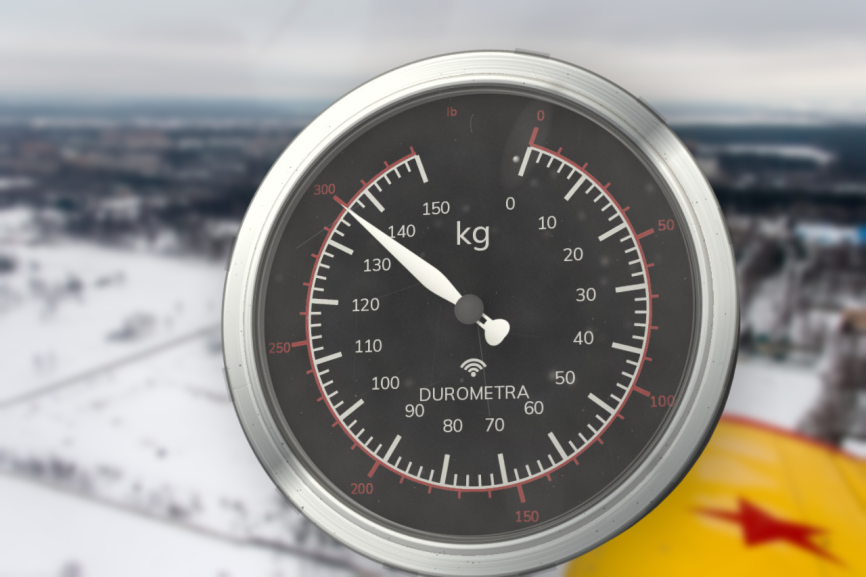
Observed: 136 kg
